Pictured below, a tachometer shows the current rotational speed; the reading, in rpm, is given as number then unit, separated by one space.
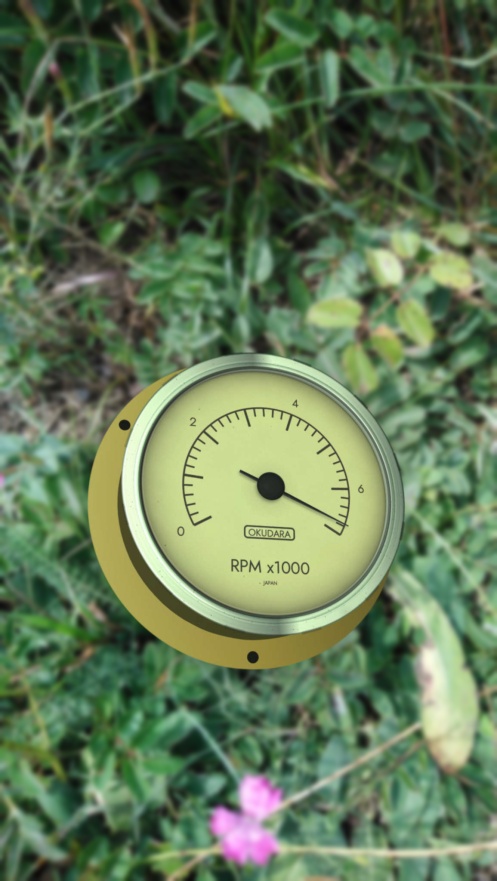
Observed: 6800 rpm
